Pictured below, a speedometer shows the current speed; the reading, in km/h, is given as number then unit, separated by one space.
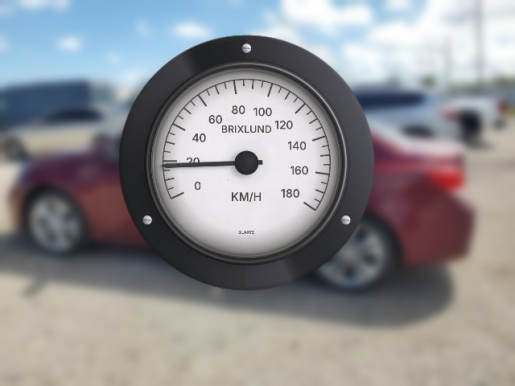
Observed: 17.5 km/h
